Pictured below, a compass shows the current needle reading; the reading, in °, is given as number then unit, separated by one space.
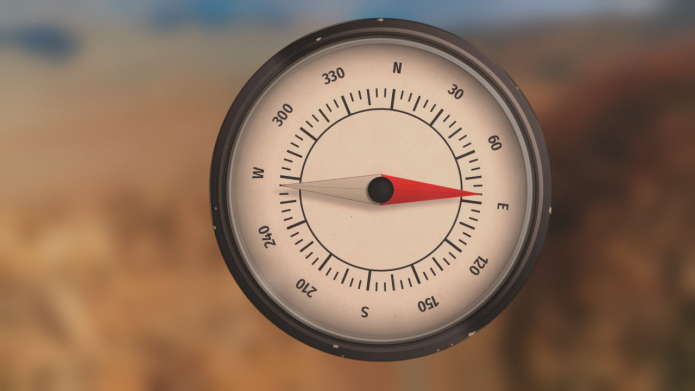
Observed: 85 °
